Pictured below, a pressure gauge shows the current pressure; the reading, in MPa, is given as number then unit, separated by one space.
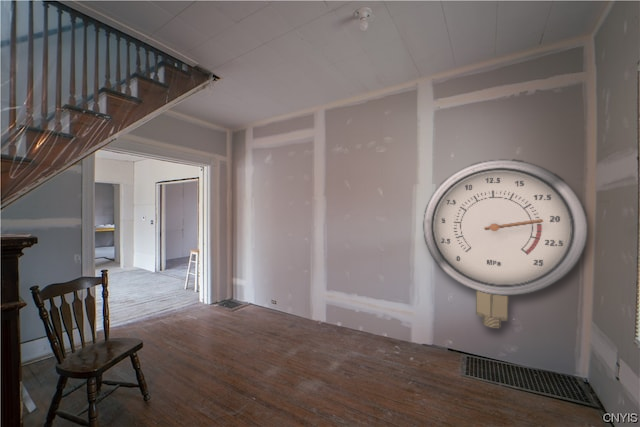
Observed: 20 MPa
